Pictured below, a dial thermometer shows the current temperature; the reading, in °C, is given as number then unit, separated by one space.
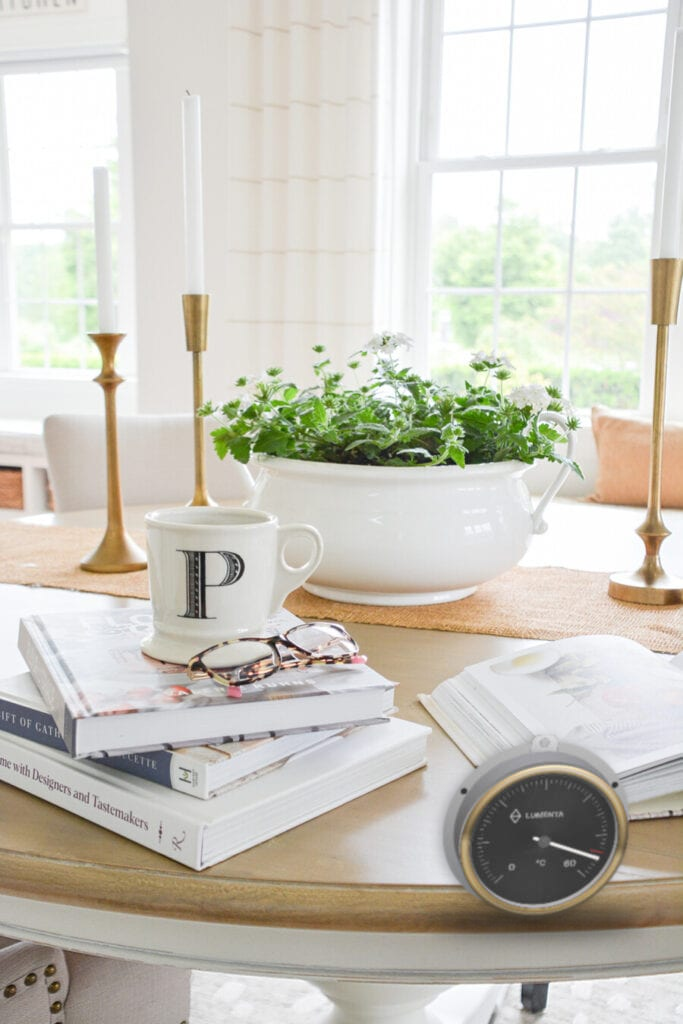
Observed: 55 °C
